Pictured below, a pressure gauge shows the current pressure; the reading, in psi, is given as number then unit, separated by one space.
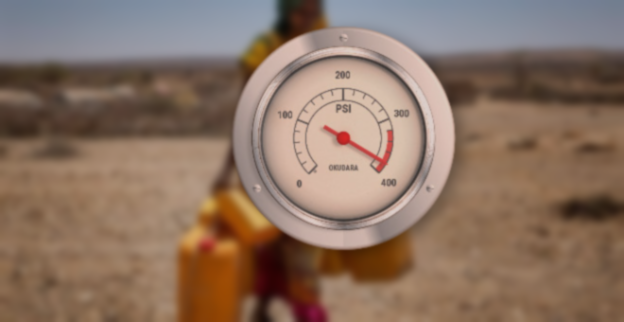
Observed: 380 psi
